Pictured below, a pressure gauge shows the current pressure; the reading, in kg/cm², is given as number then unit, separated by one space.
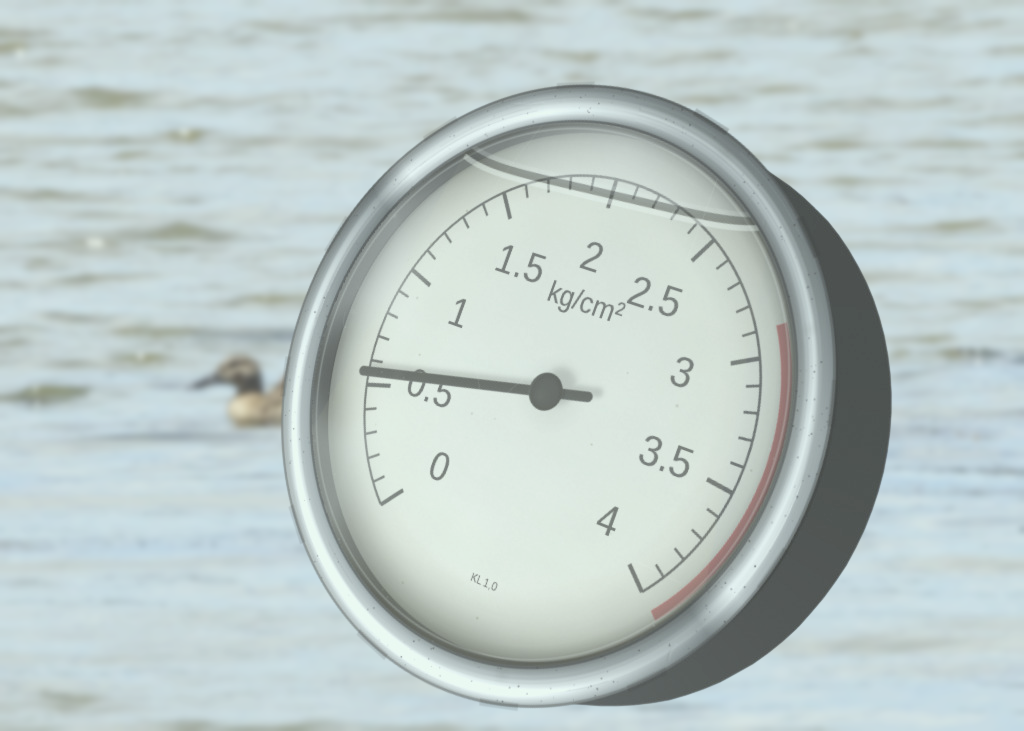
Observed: 0.55 kg/cm²
